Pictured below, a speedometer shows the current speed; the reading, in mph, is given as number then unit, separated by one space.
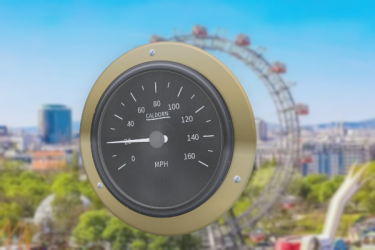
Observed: 20 mph
